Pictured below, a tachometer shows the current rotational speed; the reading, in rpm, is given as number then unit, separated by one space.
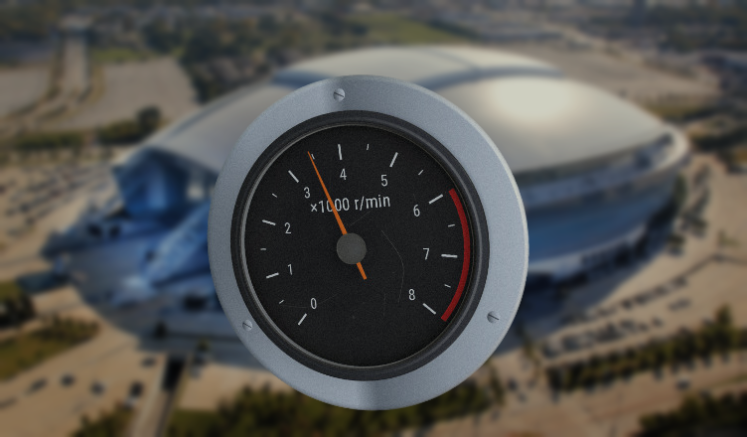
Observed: 3500 rpm
